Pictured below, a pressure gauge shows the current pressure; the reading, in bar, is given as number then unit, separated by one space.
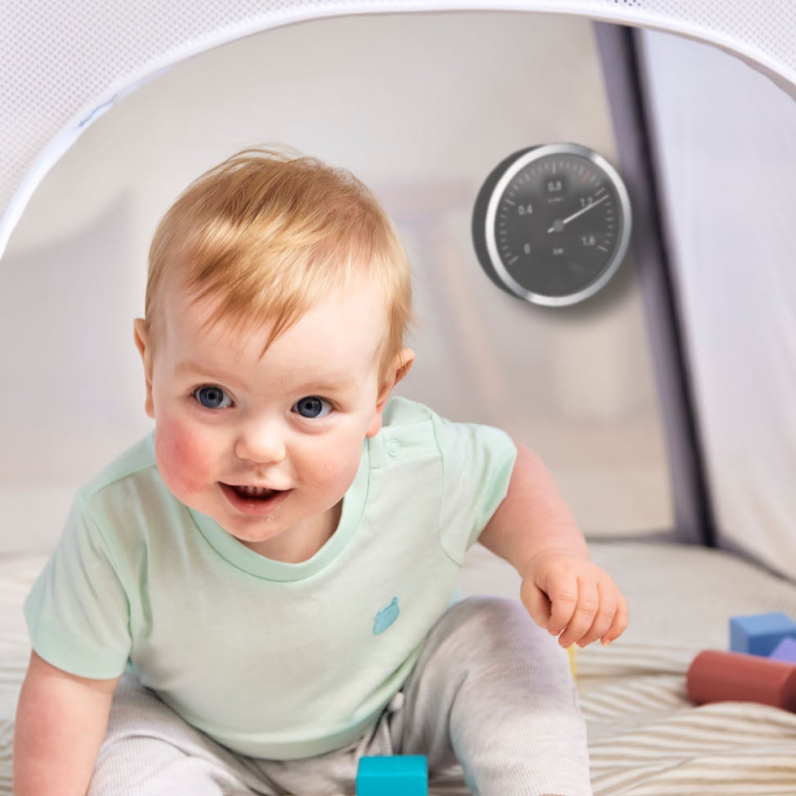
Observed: 1.25 bar
